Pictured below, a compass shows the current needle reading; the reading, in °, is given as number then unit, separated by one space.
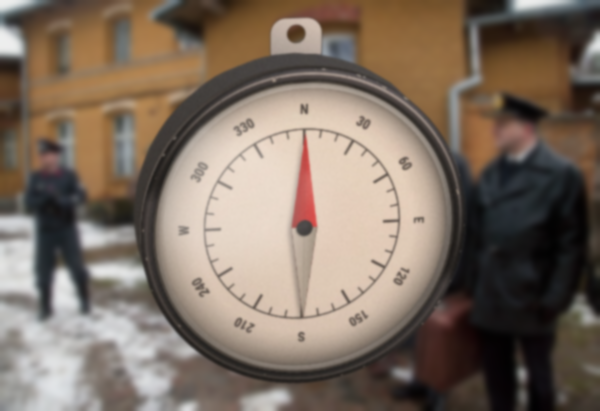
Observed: 0 °
